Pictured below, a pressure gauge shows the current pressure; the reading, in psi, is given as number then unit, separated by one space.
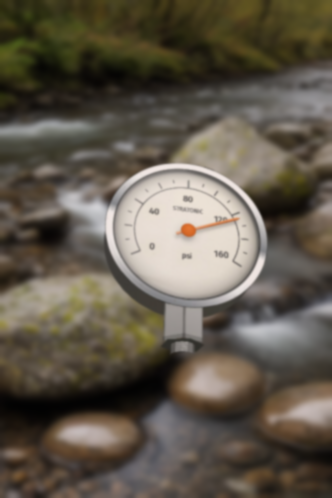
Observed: 125 psi
